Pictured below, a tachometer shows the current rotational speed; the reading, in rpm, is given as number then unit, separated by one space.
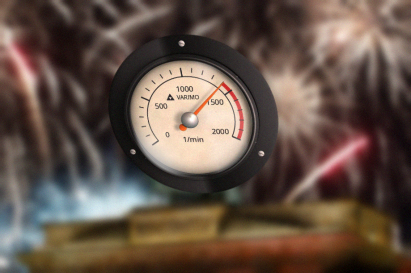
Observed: 1400 rpm
